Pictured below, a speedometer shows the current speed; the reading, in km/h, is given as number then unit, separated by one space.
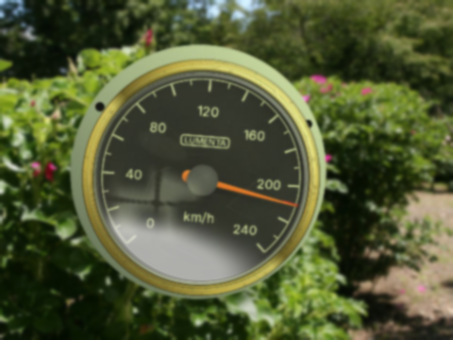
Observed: 210 km/h
